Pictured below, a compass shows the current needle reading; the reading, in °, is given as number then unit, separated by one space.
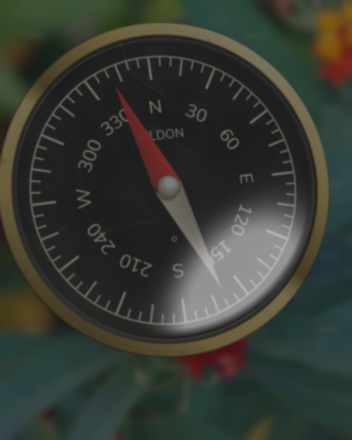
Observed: 340 °
